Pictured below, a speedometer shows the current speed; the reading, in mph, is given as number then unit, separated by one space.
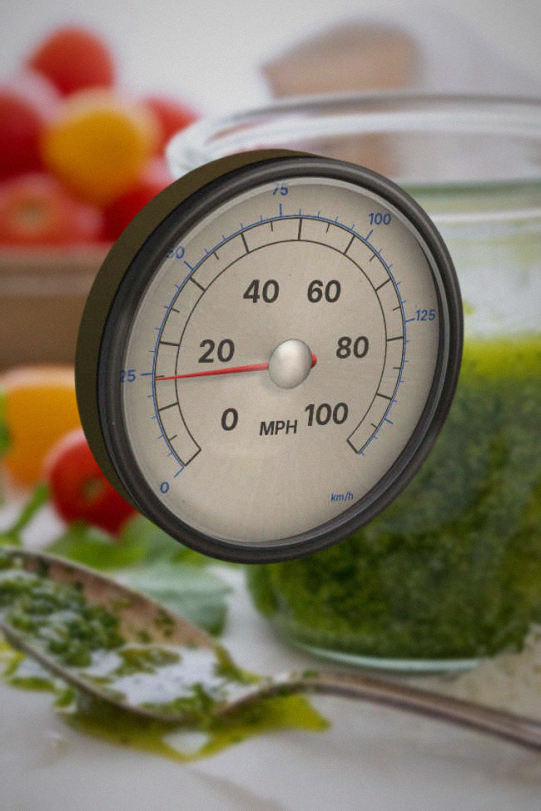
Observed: 15 mph
